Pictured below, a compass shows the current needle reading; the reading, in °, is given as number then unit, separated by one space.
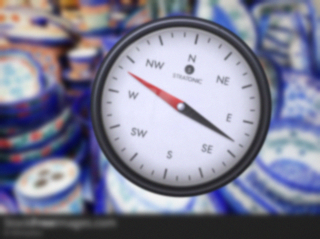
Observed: 290 °
